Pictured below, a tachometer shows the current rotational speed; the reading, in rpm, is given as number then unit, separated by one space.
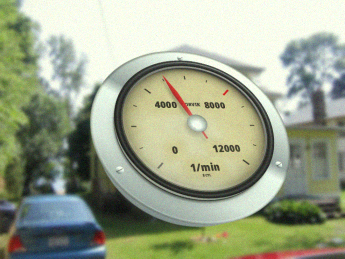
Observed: 5000 rpm
